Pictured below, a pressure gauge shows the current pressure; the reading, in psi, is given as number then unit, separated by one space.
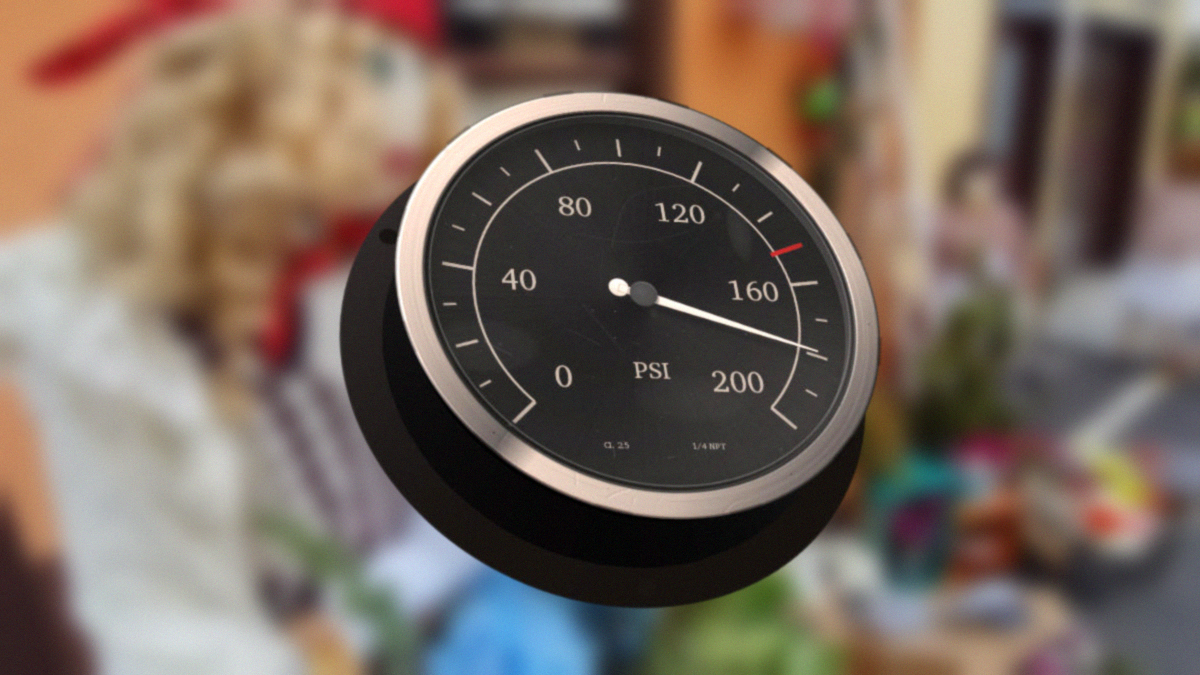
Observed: 180 psi
